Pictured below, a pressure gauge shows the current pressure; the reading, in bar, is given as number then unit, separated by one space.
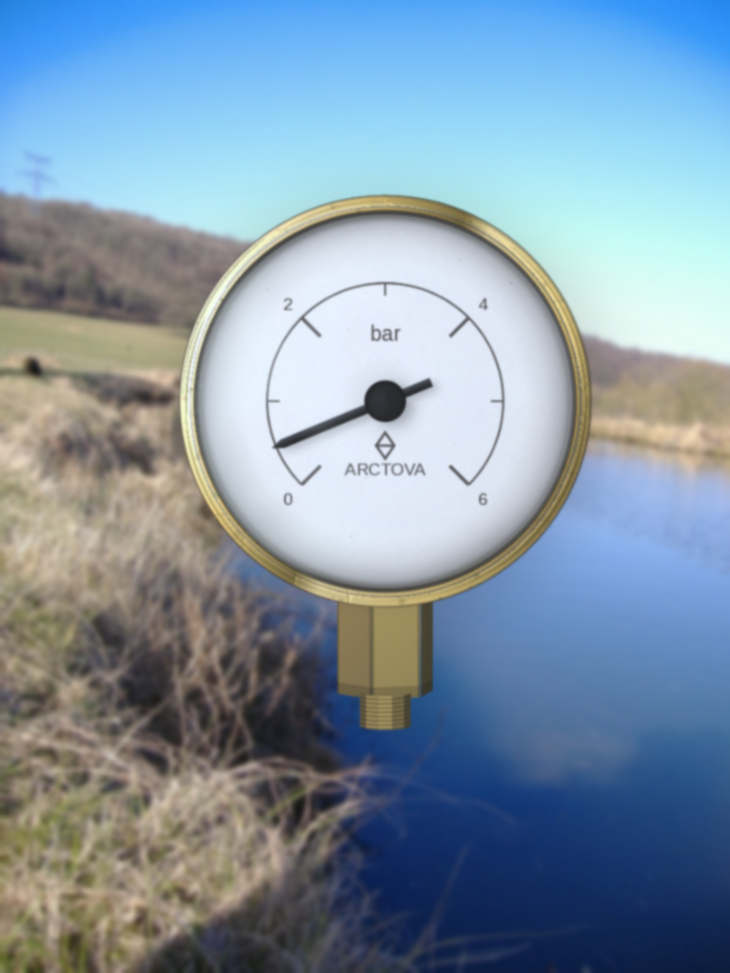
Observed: 0.5 bar
